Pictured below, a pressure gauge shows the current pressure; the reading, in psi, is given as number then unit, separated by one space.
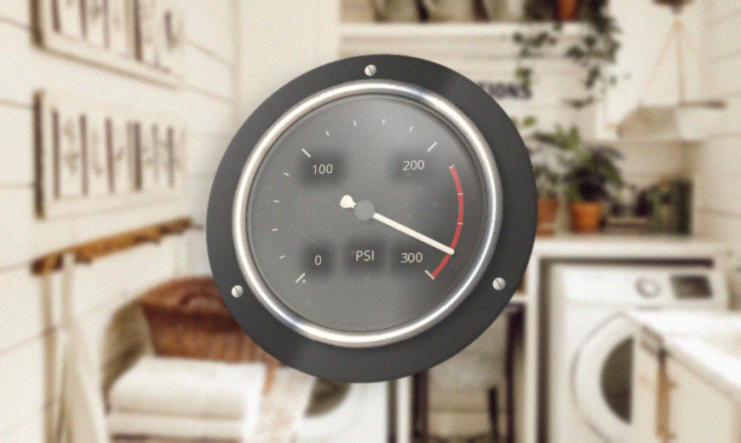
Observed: 280 psi
